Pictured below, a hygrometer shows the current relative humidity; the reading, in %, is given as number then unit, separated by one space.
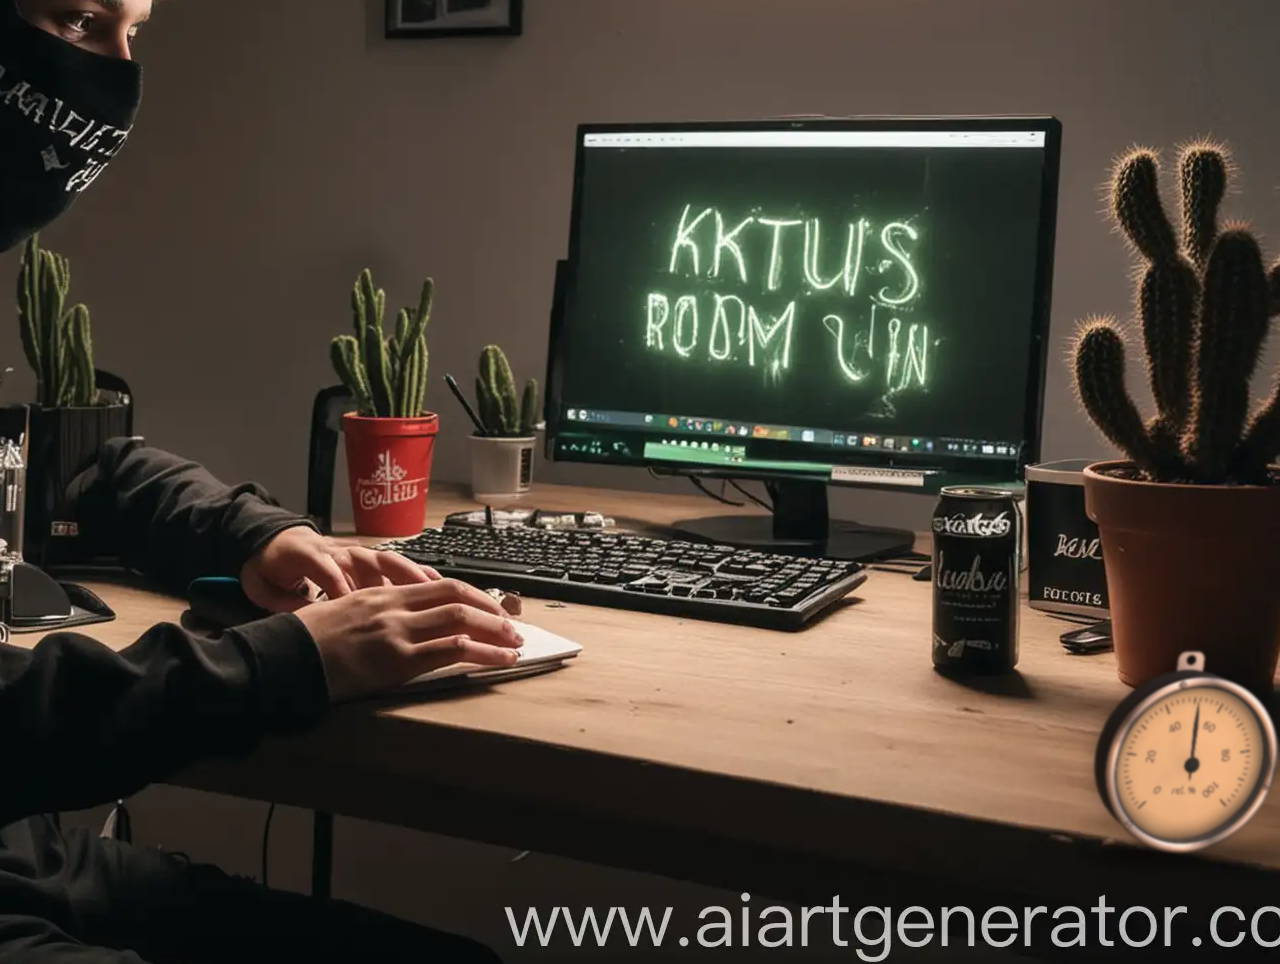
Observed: 50 %
